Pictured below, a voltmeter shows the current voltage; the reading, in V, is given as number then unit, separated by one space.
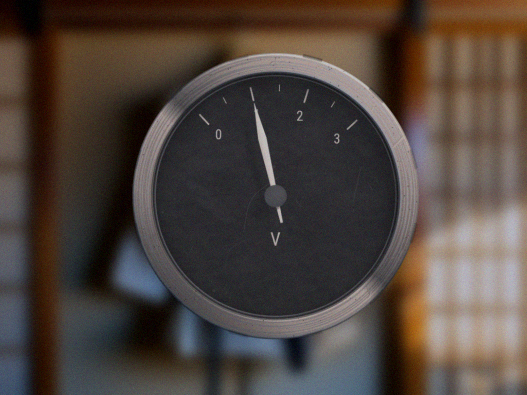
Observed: 1 V
